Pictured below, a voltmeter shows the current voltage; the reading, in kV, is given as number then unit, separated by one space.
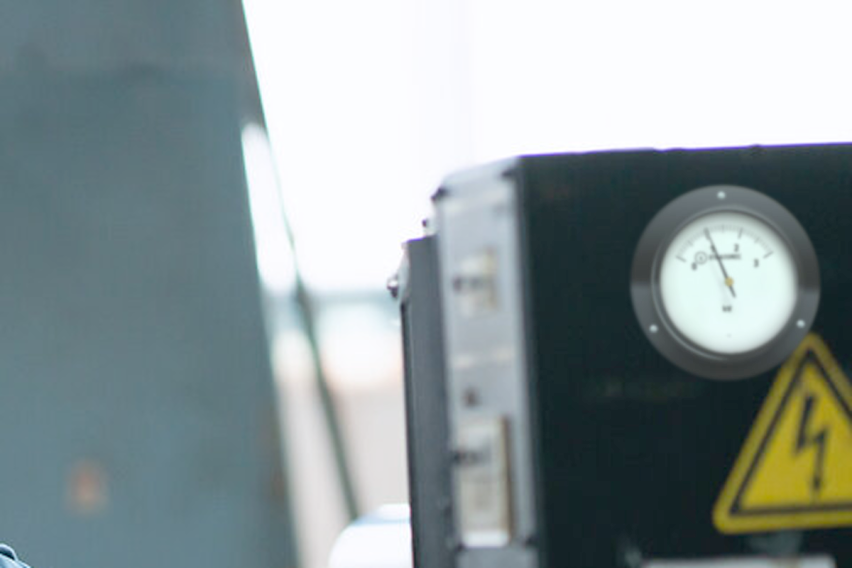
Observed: 1 kV
